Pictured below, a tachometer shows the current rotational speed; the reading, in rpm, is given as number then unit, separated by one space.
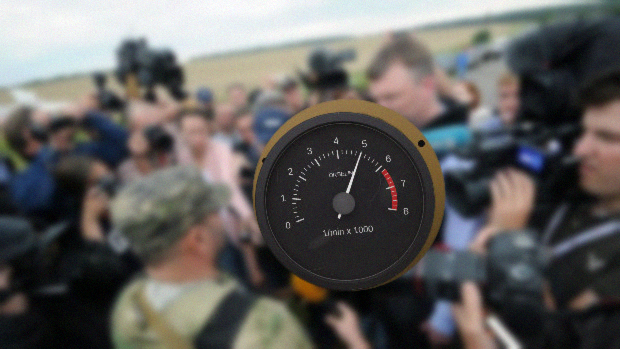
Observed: 5000 rpm
